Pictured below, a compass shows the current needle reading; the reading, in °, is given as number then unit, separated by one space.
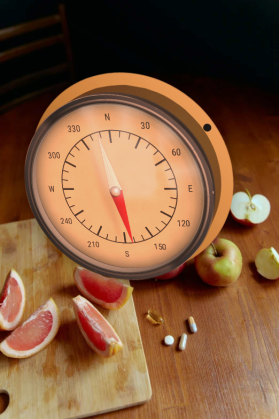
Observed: 170 °
